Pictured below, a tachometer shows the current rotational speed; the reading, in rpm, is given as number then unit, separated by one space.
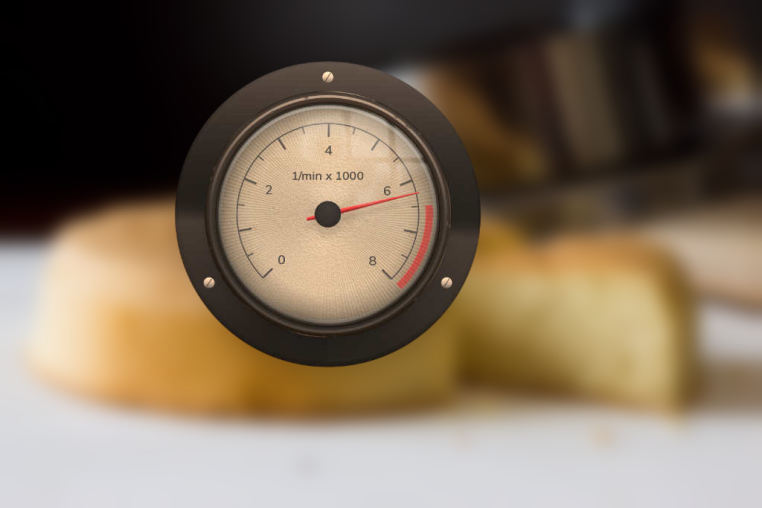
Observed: 6250 rpm
